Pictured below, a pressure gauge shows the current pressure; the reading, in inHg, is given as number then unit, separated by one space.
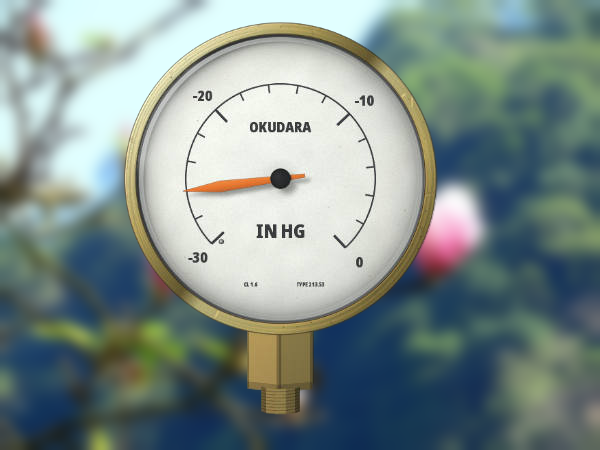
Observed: -26 inHg
